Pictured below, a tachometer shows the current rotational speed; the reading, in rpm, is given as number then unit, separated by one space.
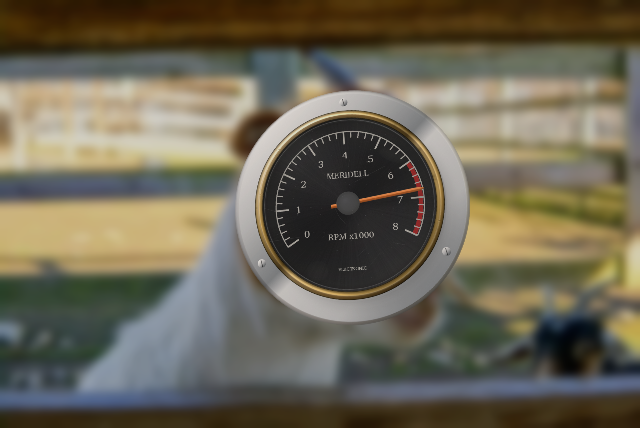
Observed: 6800 rpm
